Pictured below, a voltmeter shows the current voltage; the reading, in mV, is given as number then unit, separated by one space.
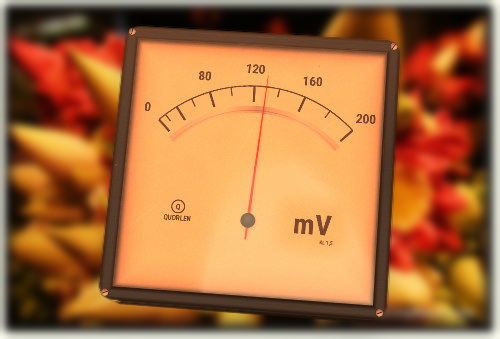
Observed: 130 mV
